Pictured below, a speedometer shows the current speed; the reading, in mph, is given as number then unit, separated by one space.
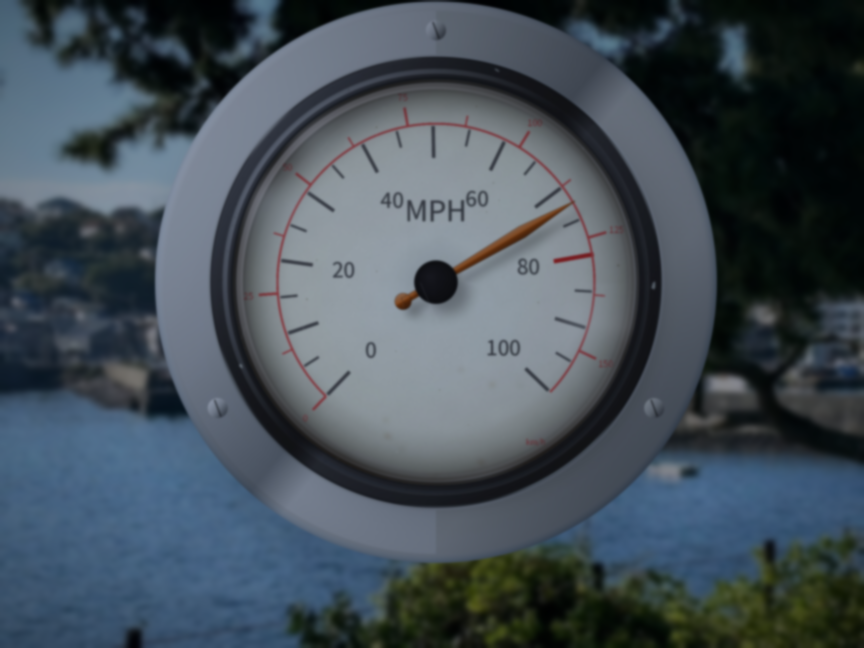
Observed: 72.5 mph
